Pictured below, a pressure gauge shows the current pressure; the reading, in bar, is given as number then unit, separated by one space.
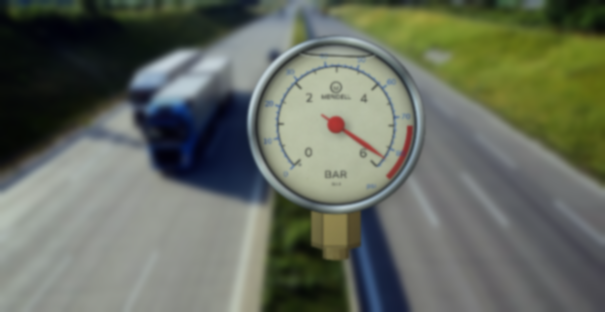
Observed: 5.75 bar
